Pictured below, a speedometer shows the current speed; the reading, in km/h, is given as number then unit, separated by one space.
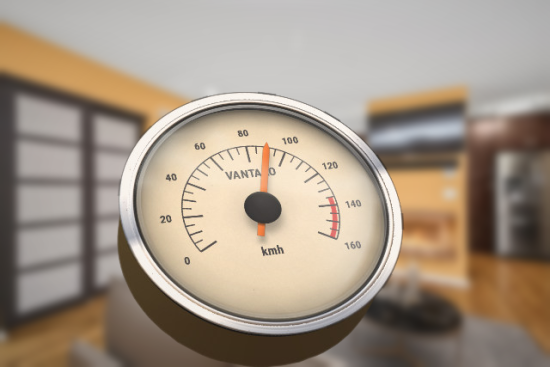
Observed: 90 km/h
